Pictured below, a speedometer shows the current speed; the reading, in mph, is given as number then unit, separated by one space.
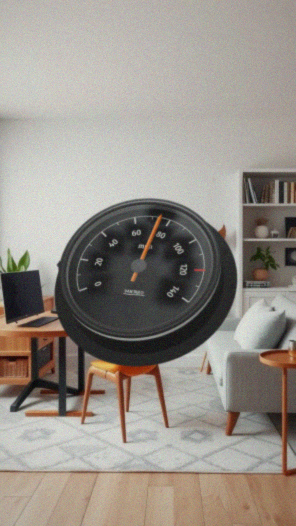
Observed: 75 mph
